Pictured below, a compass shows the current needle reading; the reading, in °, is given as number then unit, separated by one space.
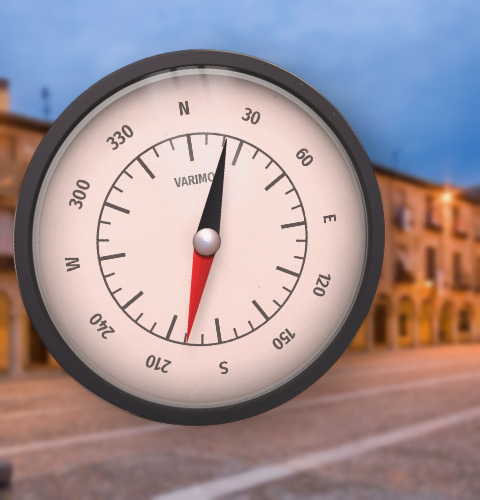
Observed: 200 °
